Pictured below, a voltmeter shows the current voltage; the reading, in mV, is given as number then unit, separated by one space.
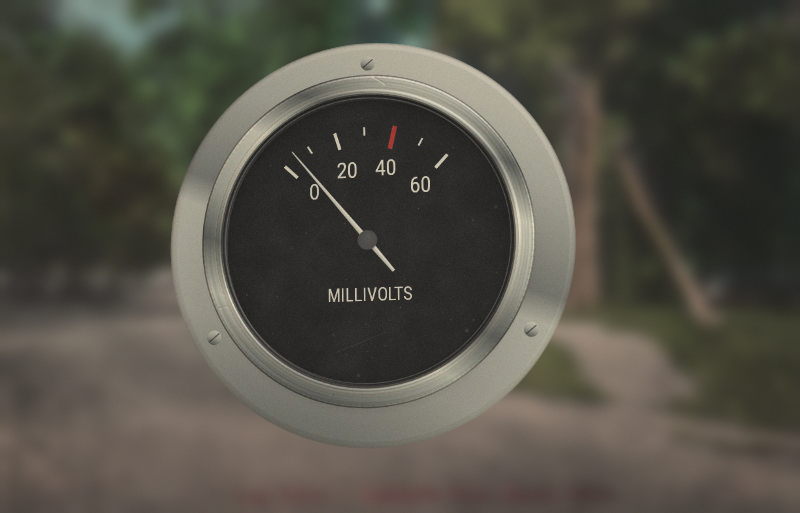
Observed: 5 mV
